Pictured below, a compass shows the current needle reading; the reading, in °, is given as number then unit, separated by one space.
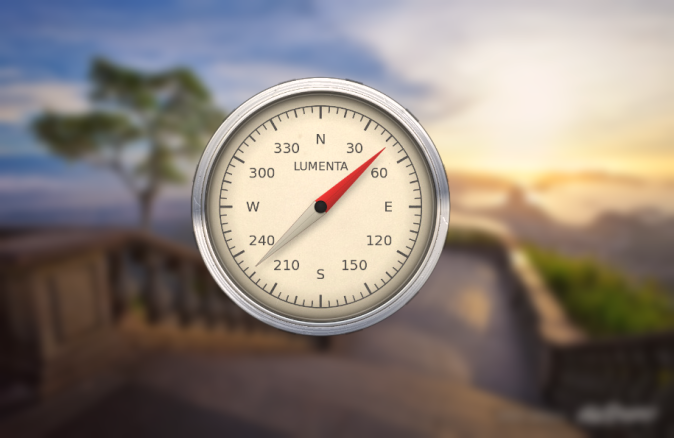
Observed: 47.5 °
